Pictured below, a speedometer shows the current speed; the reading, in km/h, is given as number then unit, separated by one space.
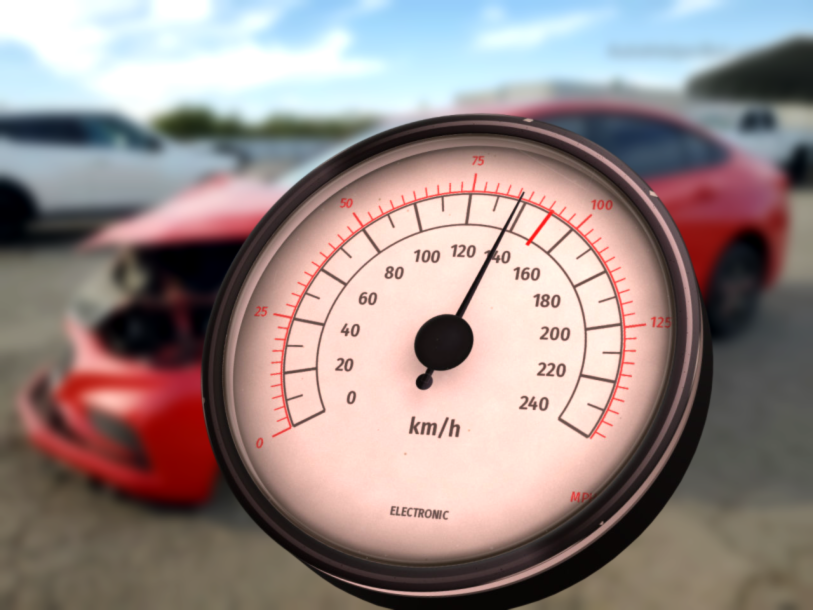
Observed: 140 km/h
